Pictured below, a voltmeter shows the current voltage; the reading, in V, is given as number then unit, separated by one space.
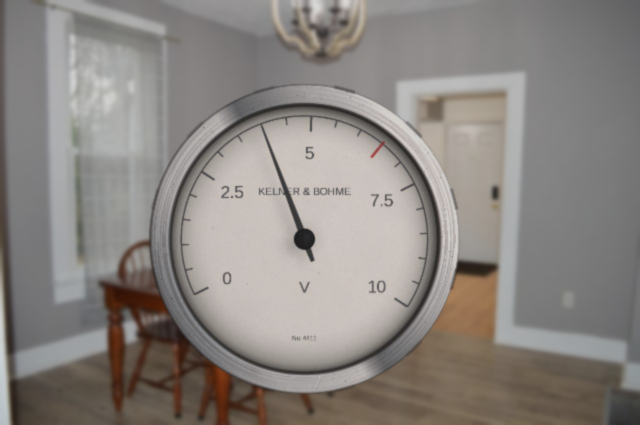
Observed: 4 V
